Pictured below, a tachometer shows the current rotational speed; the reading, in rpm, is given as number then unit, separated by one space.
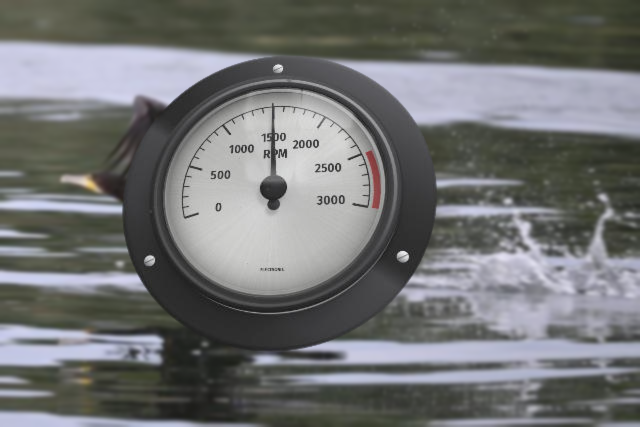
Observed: 1500 rpm
